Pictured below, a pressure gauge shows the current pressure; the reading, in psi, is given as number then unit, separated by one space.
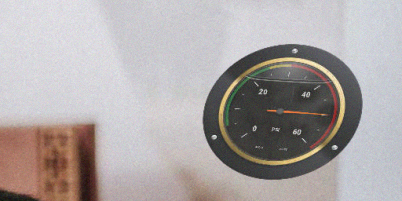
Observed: 50 psi
